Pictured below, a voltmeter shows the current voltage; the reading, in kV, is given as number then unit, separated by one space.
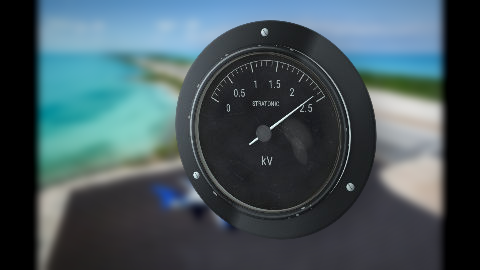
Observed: 2.4 kV
